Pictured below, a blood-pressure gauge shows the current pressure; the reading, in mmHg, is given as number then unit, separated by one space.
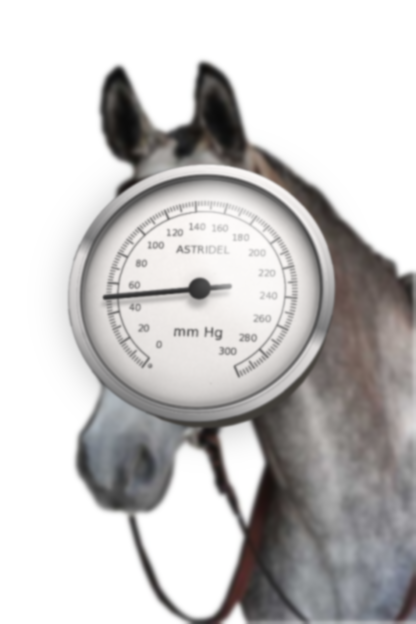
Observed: 50 mmHg
